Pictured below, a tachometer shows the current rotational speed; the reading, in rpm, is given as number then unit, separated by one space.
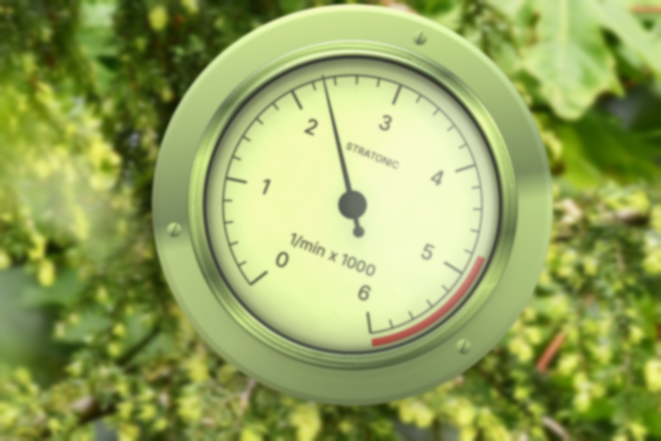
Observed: 2300 rpm
